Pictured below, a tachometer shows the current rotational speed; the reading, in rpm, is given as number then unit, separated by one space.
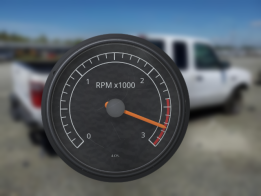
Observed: 2750 rpm
